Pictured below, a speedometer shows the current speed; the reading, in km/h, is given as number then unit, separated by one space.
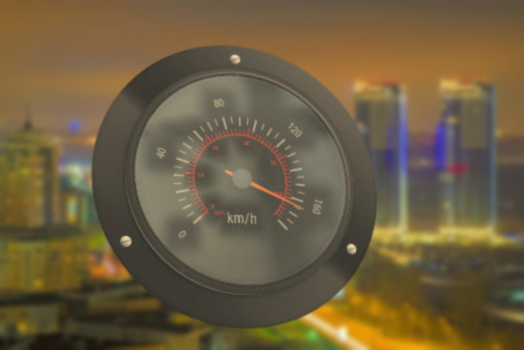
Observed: 165 km/h
